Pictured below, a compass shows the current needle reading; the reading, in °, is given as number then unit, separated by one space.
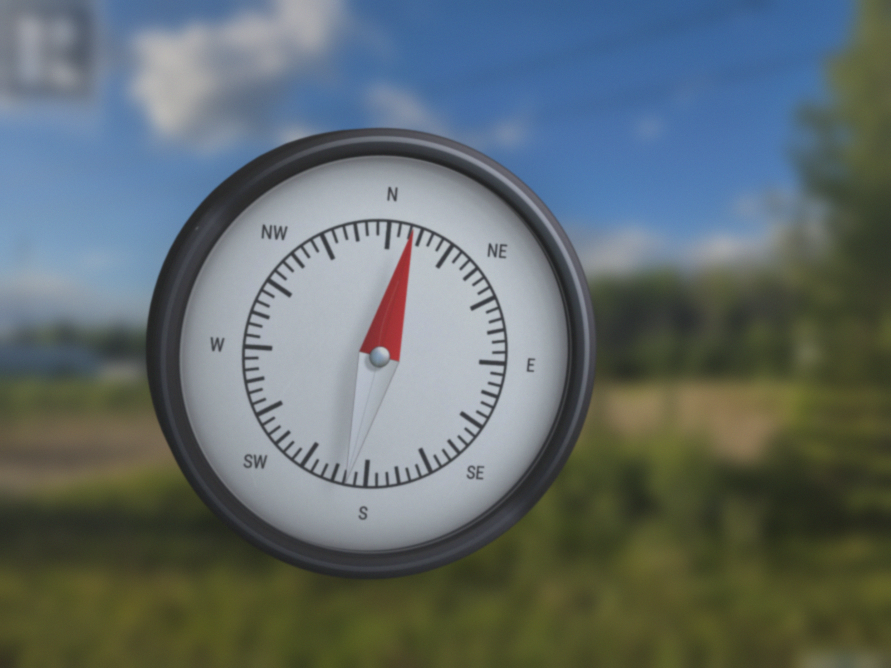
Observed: 10 °
